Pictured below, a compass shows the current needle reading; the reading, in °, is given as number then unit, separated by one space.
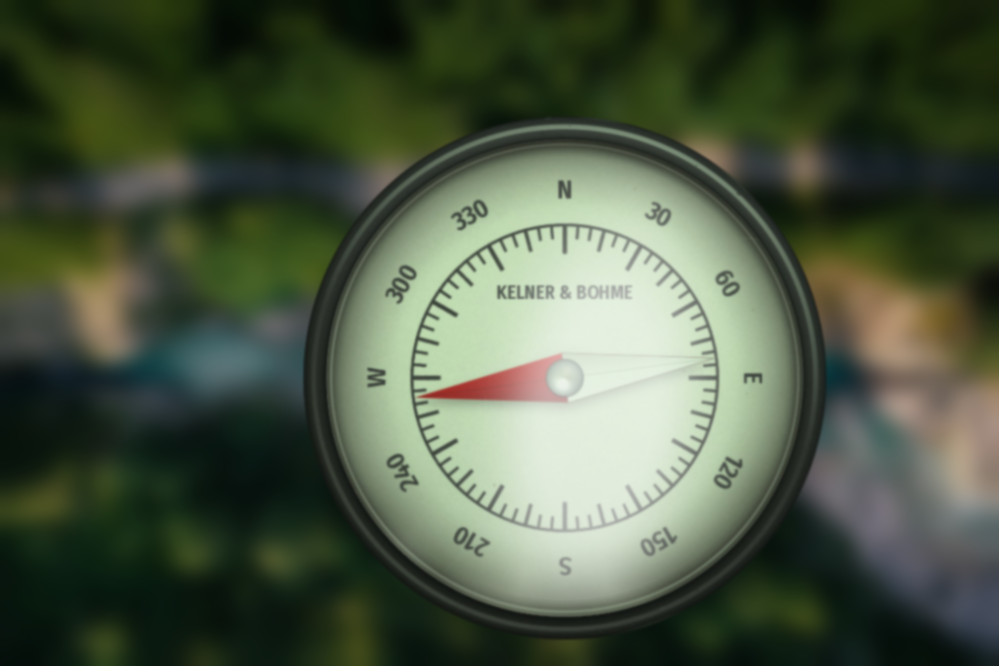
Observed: 262.5 °
